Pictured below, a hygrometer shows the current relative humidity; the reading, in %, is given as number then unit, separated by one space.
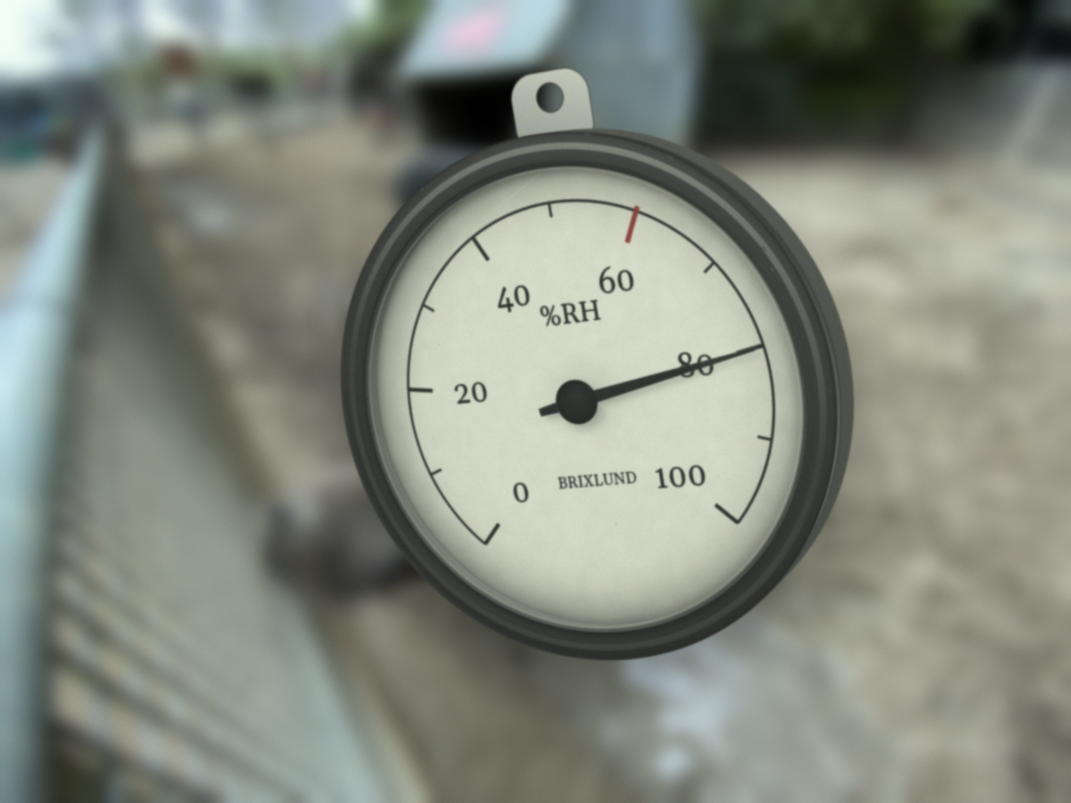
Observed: 80 %
